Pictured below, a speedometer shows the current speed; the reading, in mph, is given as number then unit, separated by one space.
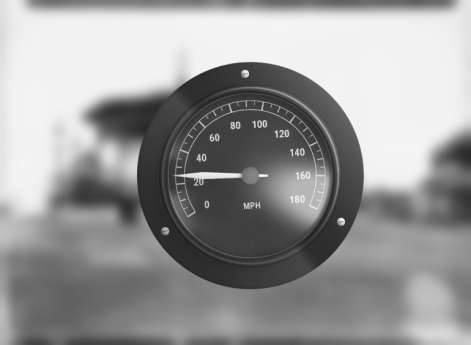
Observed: 25 mph
